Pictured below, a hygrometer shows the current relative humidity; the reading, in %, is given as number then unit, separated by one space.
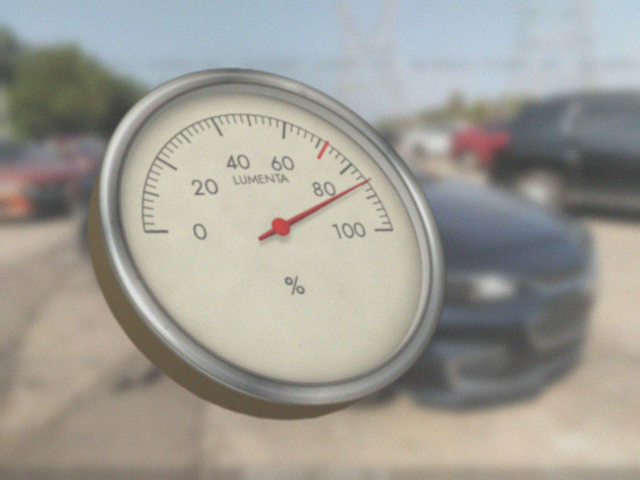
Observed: 86 %
